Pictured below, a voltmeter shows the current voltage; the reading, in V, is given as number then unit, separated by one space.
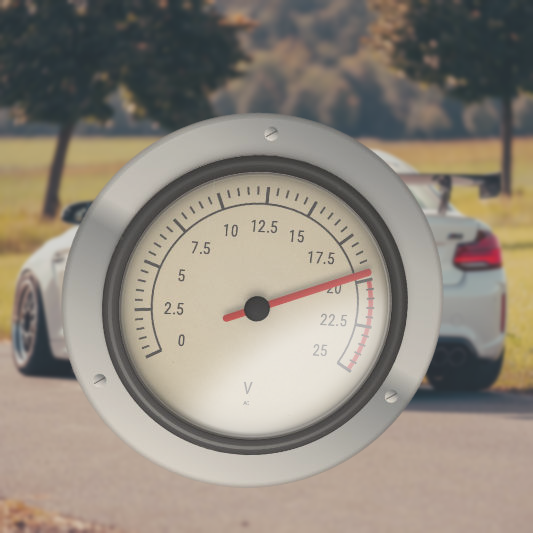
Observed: 19.5 V
